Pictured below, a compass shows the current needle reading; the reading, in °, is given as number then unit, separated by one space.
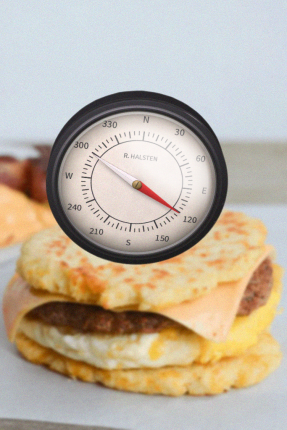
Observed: 120 °
